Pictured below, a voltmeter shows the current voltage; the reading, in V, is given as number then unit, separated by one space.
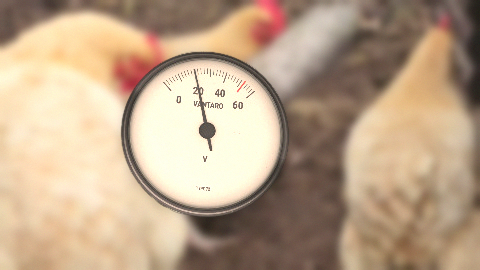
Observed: 20 V
